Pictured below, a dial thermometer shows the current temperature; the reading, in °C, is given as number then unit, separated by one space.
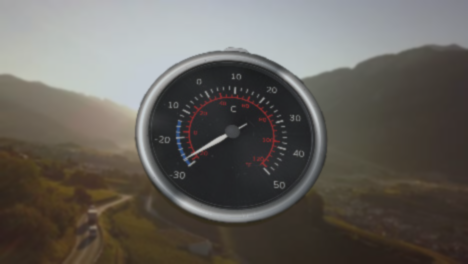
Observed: -28 °C
